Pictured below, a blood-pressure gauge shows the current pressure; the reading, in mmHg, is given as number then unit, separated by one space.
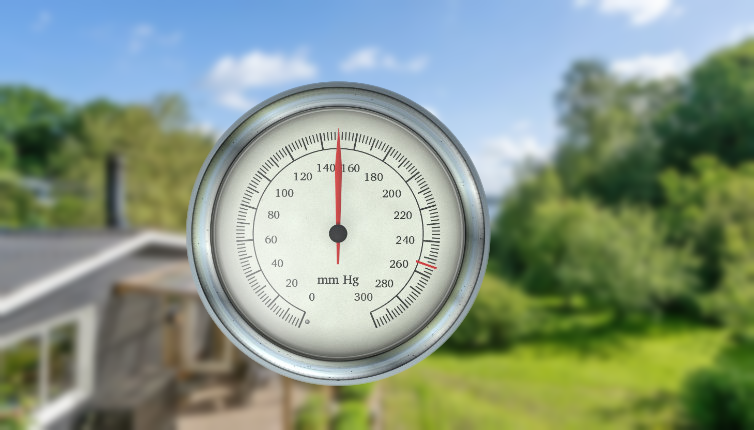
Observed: 150 mmHg
